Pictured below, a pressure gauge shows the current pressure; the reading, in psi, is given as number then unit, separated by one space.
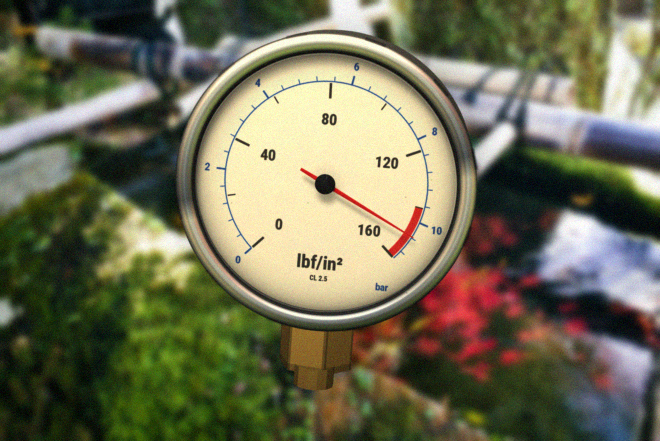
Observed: 150 psi
